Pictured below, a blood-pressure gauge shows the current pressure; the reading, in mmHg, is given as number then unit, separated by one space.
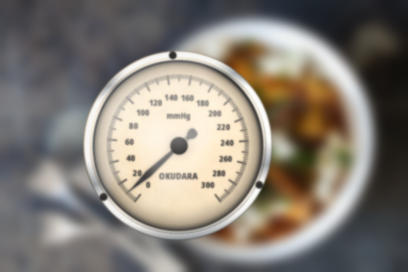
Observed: 10 mmHg
